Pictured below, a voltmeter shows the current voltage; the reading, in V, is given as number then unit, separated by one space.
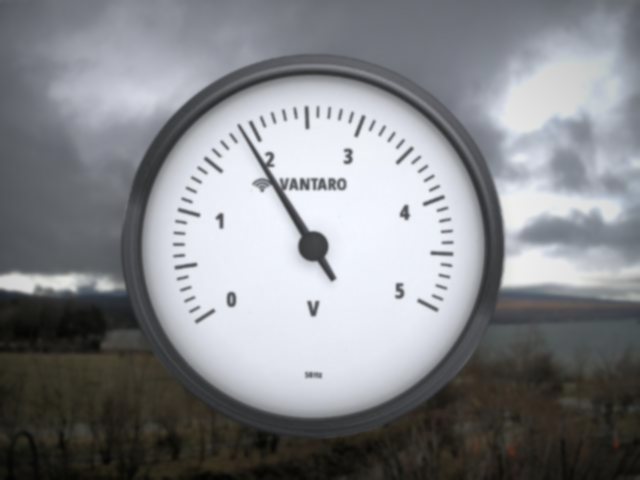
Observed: 1.9 V
